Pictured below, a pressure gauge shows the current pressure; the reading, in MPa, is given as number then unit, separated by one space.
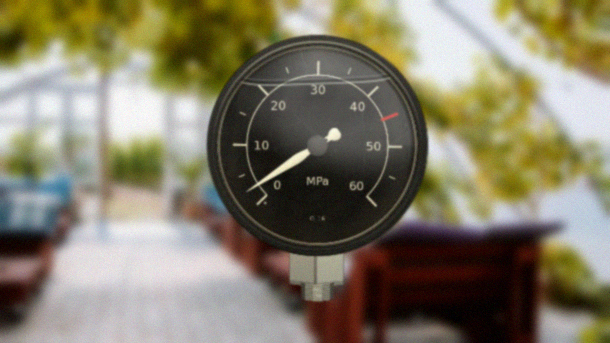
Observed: 2.5 MPa
